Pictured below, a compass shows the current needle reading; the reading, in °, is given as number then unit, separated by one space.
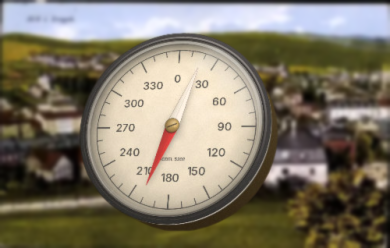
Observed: 200 °
